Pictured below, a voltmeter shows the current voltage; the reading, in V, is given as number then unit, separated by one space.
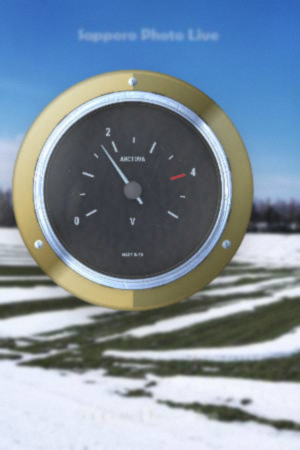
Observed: 1.75 V
